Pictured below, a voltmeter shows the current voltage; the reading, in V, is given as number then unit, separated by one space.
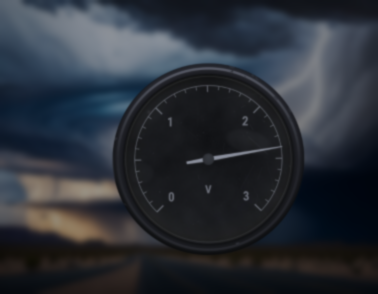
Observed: 2.4 V
